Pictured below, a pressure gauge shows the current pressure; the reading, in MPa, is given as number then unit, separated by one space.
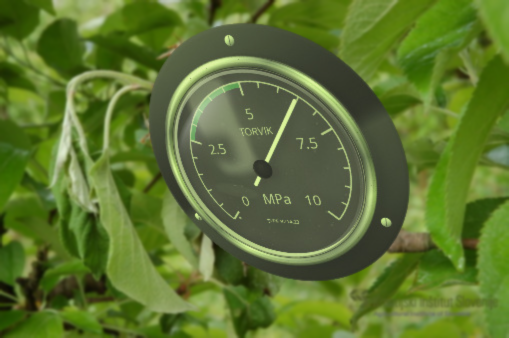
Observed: 6.5 MPa
